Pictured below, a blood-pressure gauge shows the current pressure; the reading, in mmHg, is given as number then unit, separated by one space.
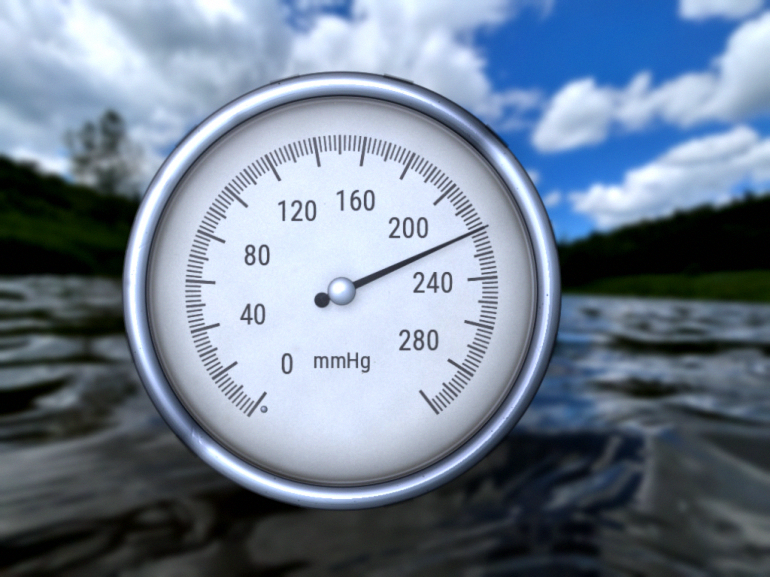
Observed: 220 mmHg
